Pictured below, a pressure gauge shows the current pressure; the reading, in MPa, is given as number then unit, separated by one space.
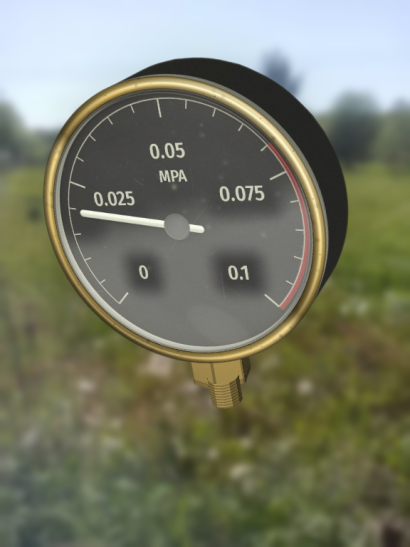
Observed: 0.02 MPa
